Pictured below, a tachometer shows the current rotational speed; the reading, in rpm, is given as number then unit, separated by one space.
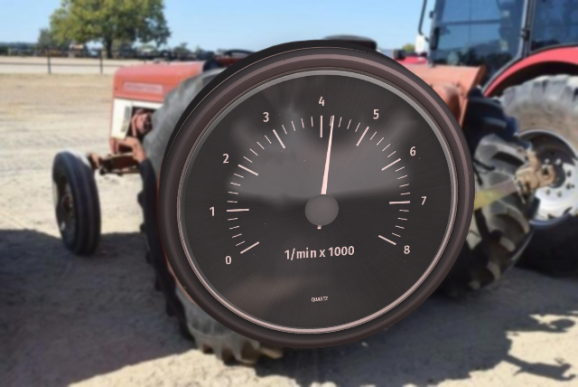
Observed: 4200 rpm
